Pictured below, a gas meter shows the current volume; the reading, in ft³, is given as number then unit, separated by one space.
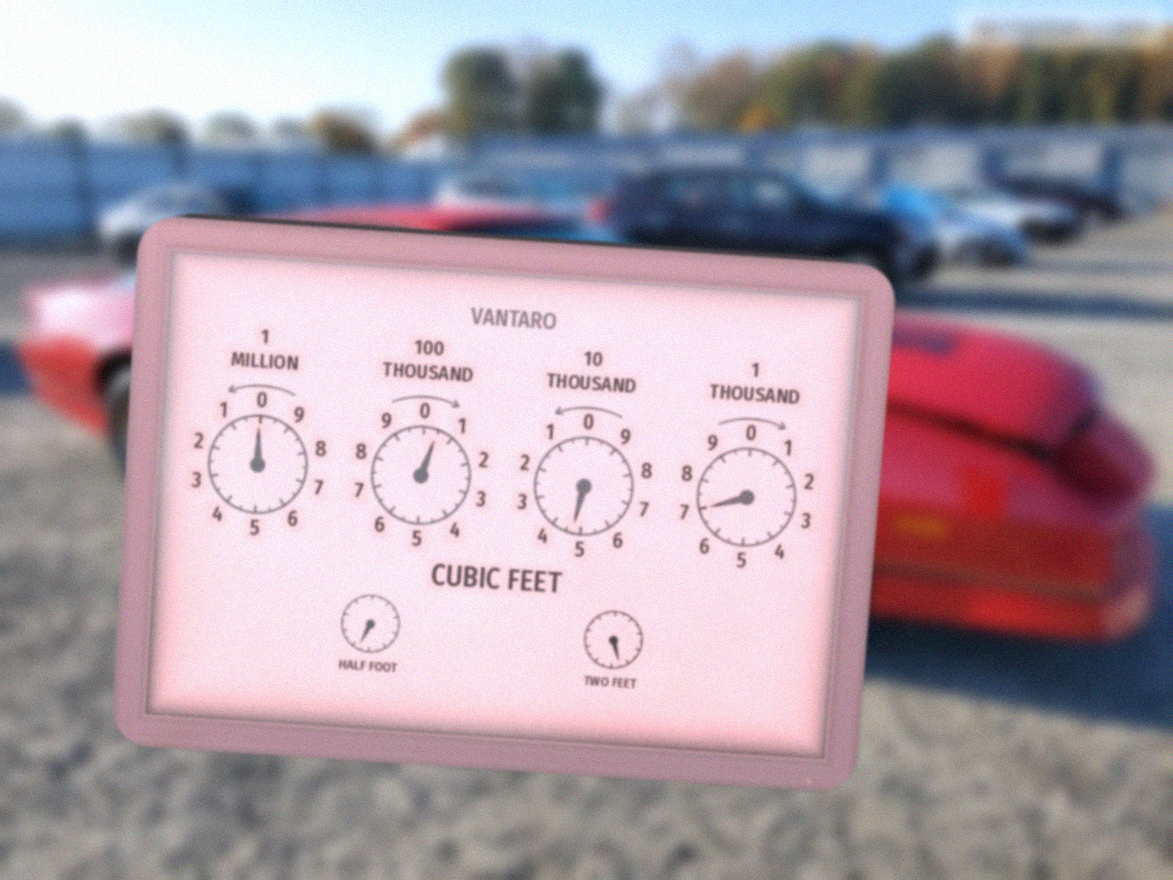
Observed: 4700 ft³
